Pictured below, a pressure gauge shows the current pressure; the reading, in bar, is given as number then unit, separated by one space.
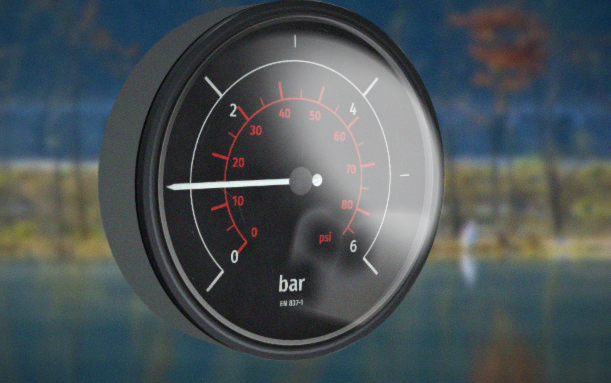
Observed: 1 bar
